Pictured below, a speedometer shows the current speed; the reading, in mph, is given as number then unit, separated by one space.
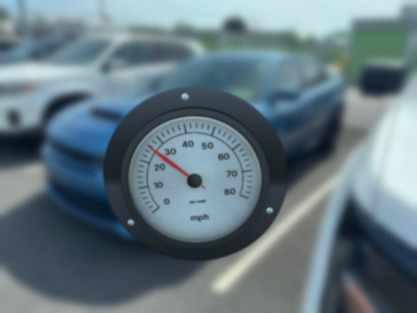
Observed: 26 mph
